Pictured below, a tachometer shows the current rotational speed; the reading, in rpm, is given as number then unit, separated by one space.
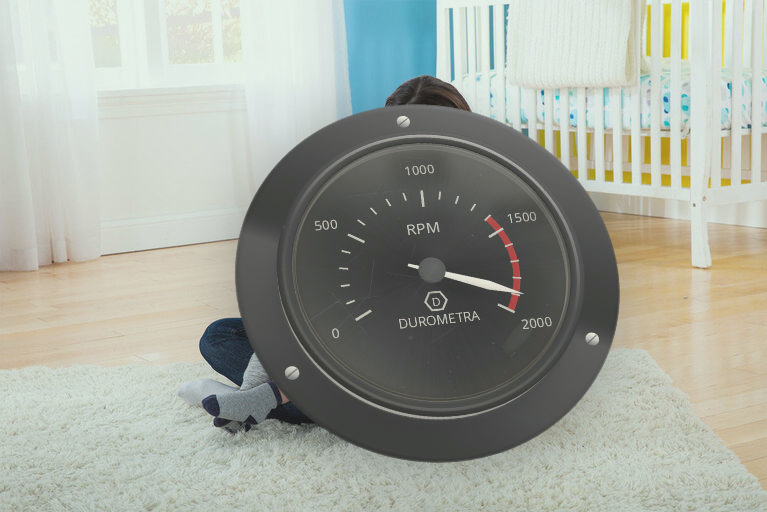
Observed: 1900 rpm
